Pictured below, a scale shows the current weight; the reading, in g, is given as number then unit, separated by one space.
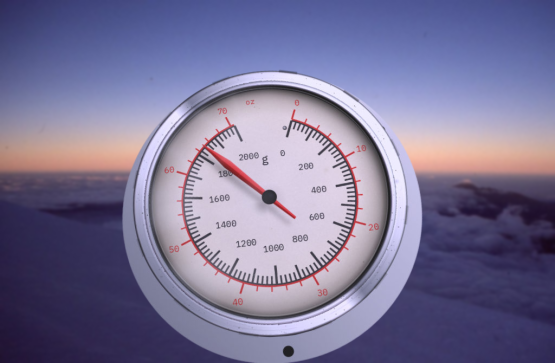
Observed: 1840 g
